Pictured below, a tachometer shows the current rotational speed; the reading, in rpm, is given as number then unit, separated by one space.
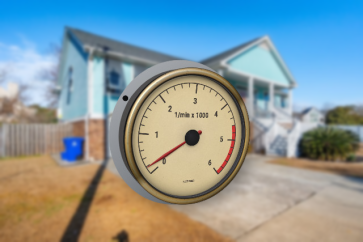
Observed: 200 rpm
